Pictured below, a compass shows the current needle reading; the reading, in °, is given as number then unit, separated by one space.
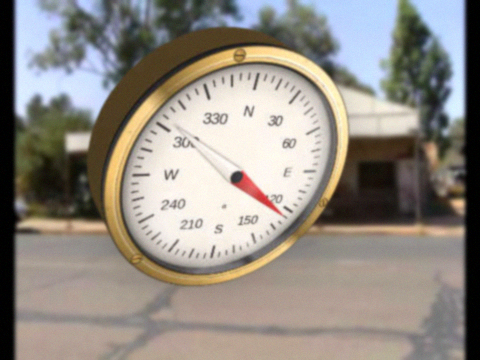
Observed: 125 °
